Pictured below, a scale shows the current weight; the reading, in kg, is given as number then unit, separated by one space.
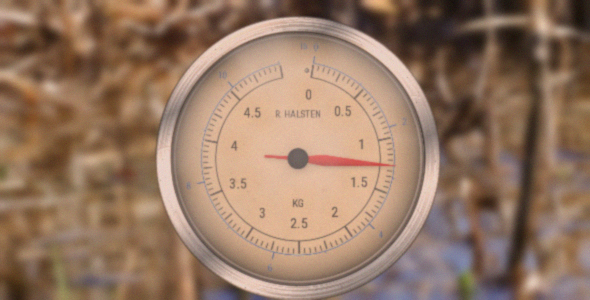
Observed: 1.25 kg
